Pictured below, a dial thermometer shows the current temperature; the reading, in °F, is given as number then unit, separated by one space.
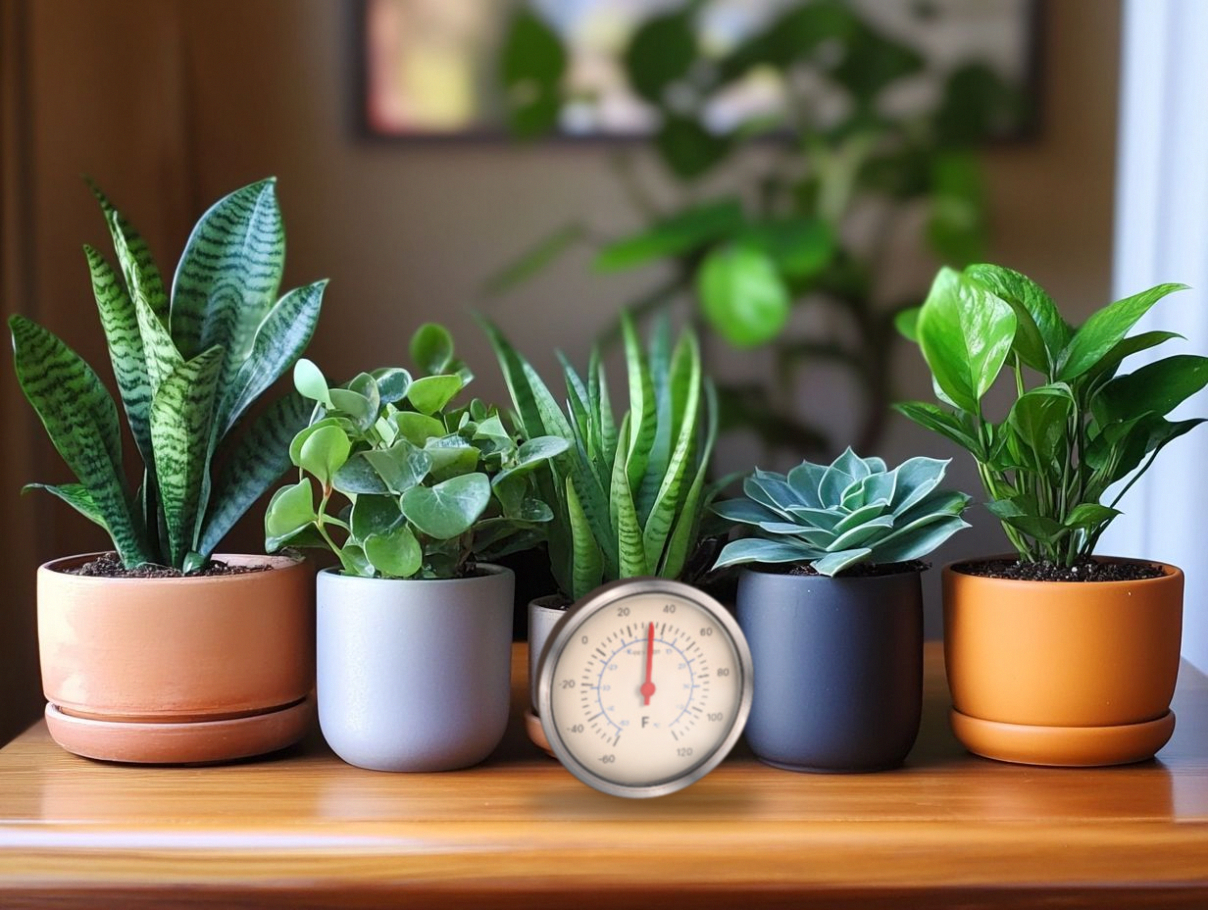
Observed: 32 °F
